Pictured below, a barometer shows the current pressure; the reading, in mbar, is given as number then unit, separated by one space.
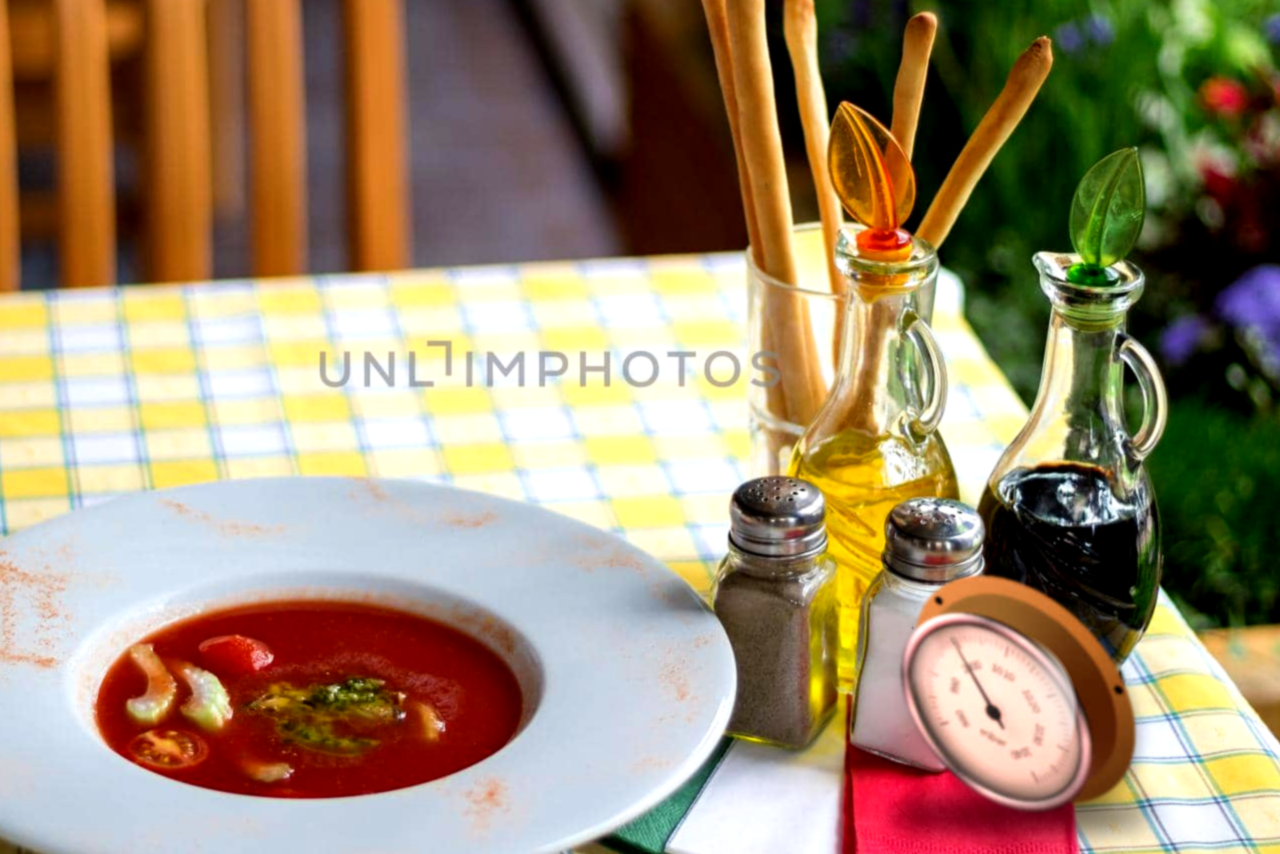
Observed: 1000 mbar
